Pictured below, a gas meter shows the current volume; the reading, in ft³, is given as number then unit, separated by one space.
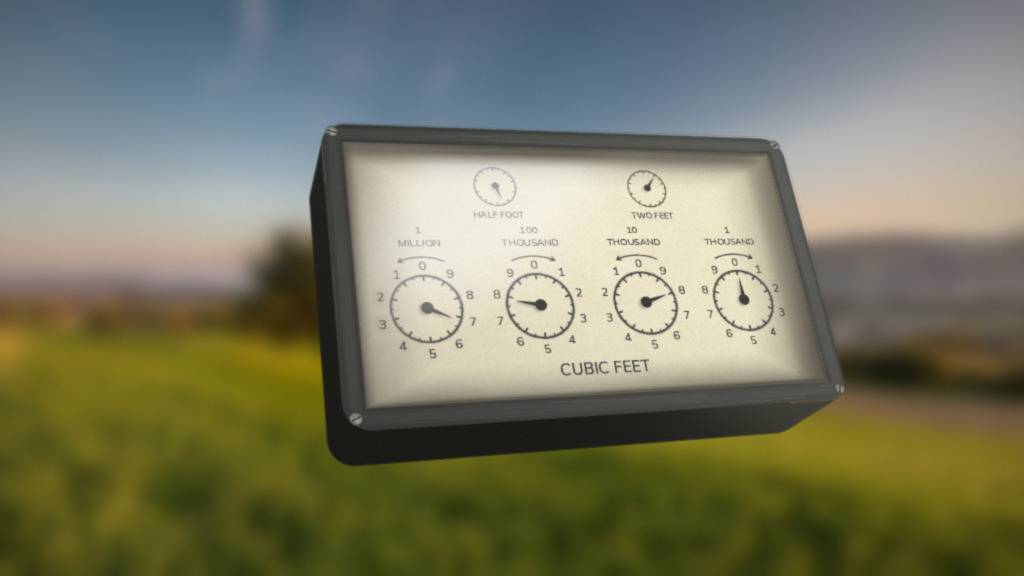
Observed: 678000 ft³
